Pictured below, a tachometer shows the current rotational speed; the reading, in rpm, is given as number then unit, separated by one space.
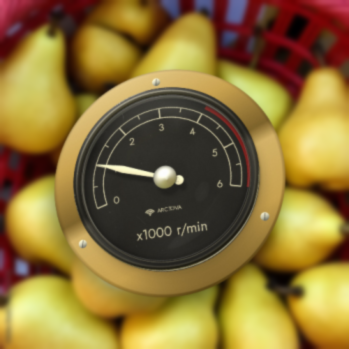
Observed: 1000 rpm
